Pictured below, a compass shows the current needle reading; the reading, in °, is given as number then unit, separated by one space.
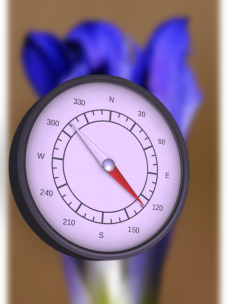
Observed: 130 °
